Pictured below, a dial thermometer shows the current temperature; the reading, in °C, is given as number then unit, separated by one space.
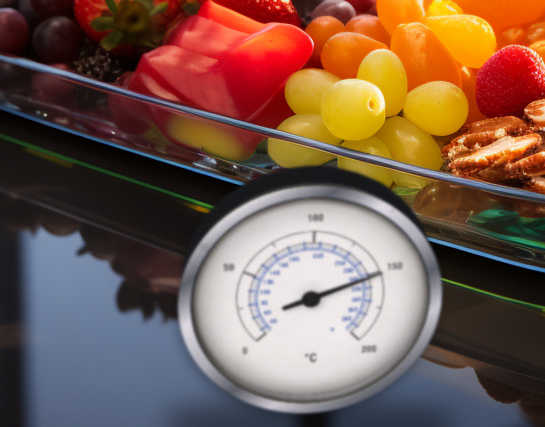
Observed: 150 °C
